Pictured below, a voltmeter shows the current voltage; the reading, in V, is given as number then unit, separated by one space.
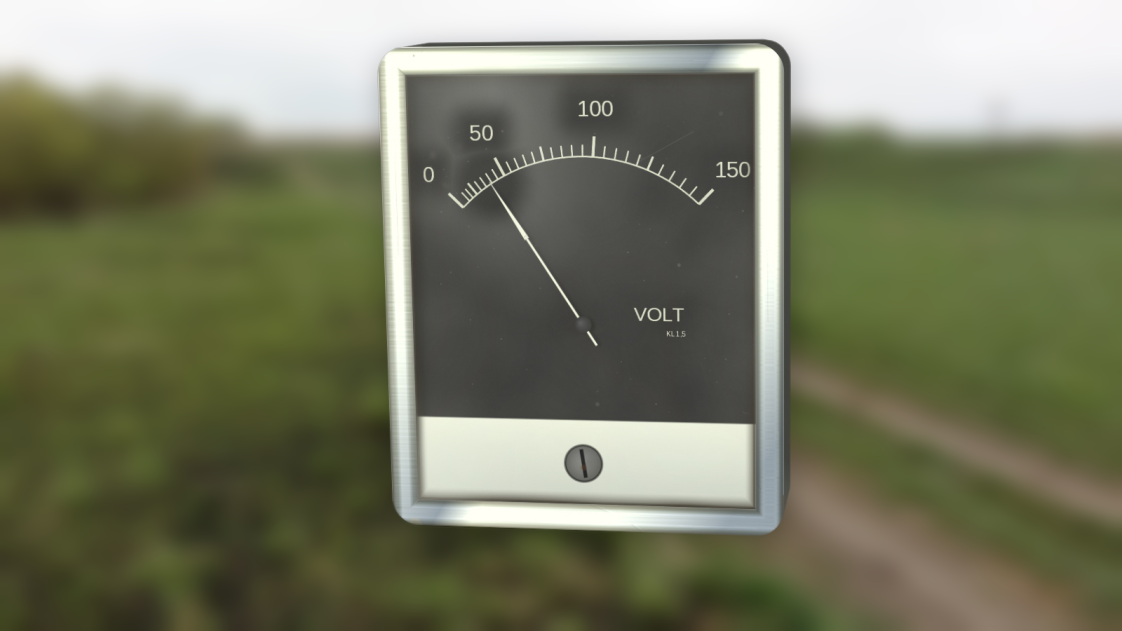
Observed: 40 V
